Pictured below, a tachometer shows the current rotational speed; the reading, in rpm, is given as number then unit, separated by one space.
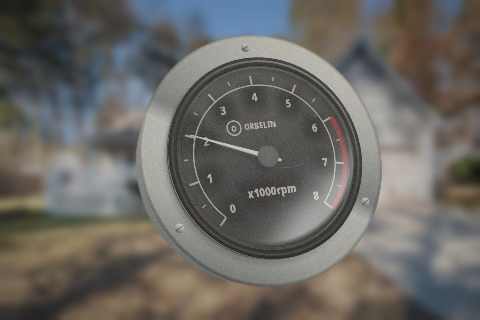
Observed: 2000 rpm
